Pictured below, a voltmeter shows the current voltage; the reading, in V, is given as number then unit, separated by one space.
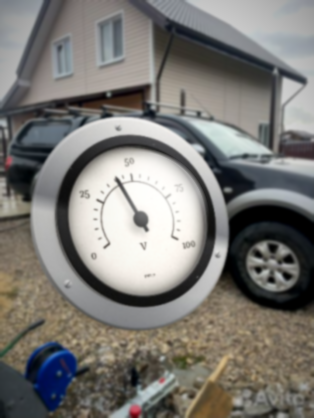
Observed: 40 V
